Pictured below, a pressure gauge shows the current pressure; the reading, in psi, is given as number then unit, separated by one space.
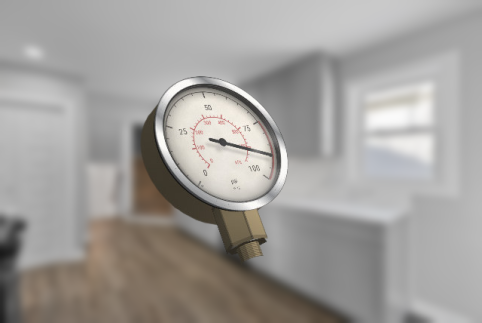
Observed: 90 psi
